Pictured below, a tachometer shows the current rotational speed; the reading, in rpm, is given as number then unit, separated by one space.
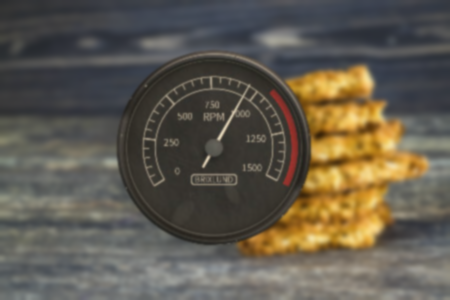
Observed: 950 rpm
